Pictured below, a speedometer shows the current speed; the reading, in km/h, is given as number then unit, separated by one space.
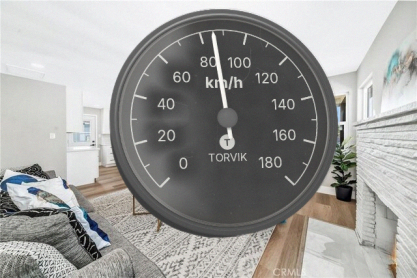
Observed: 85 km/h
